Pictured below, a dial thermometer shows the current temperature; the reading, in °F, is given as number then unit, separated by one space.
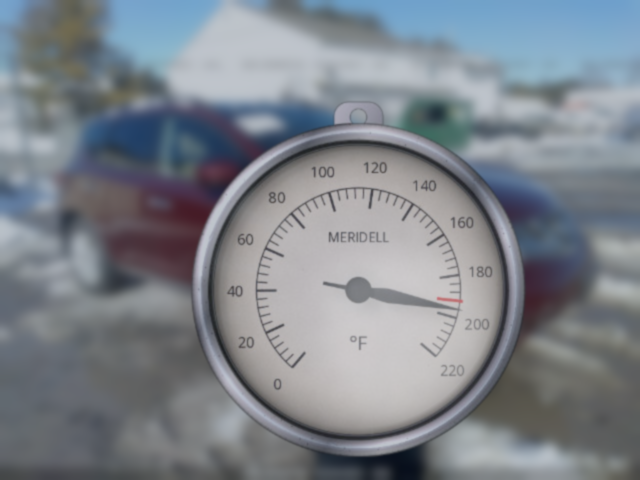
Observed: 196 °F
